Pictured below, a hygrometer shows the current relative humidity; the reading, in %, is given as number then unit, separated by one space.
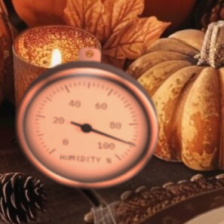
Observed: 90 %
